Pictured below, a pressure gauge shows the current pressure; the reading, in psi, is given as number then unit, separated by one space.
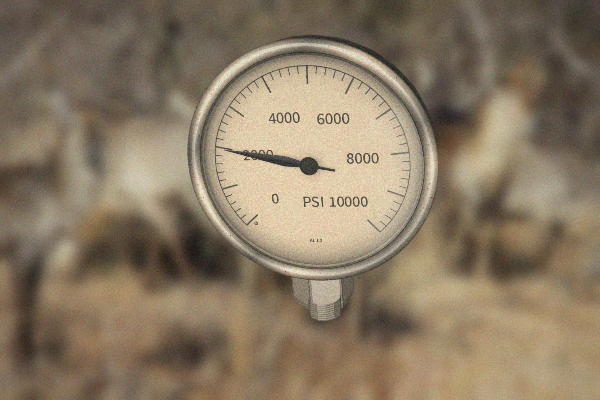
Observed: 2000 psi
